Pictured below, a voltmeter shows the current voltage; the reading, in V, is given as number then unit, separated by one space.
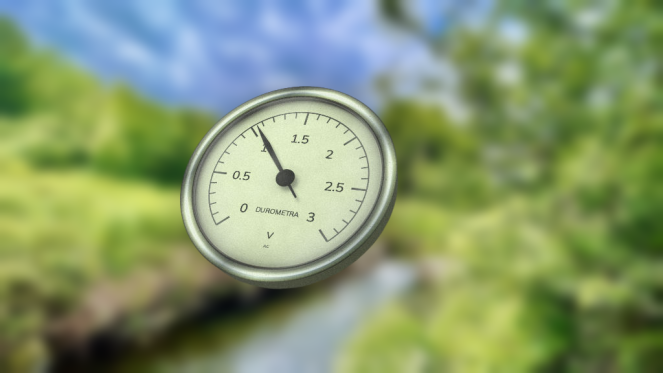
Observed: 1.05 V
